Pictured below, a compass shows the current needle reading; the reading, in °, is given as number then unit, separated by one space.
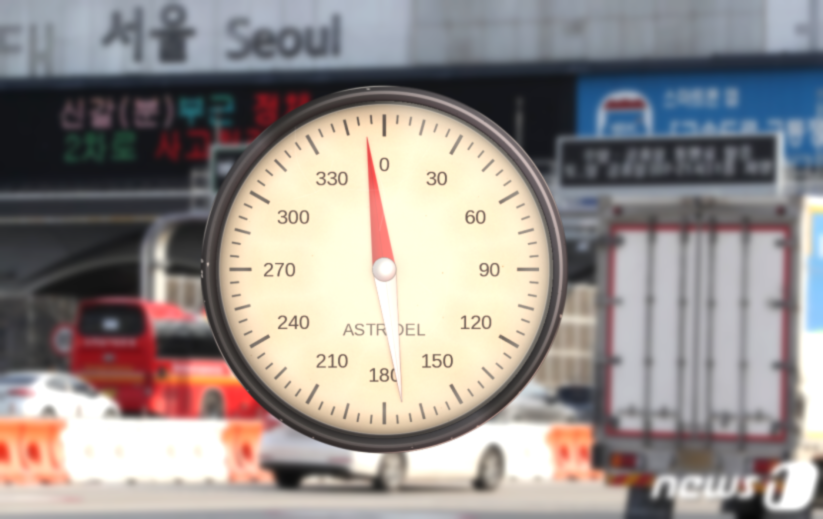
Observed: 352.5 °
